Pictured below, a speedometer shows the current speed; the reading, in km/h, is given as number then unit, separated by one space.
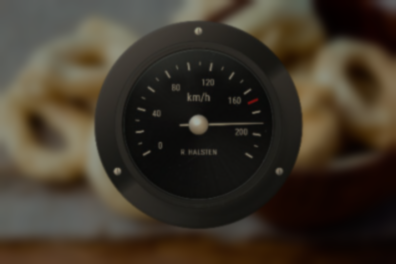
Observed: 190 km/h
